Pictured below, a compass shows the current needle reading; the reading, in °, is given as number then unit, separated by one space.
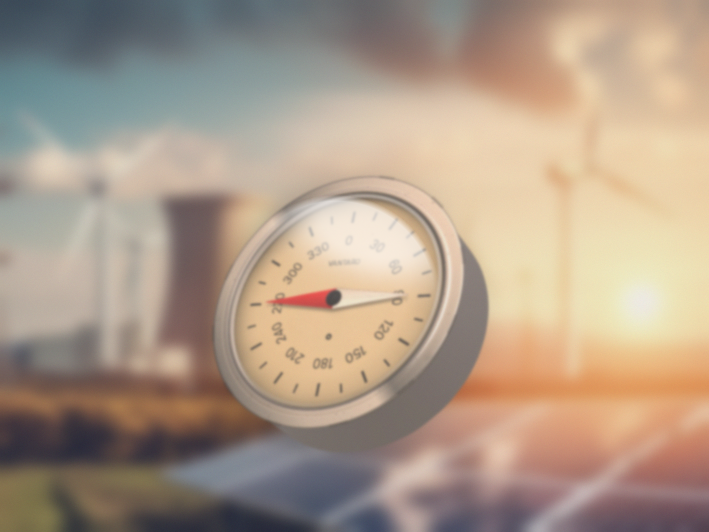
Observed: 270 °
